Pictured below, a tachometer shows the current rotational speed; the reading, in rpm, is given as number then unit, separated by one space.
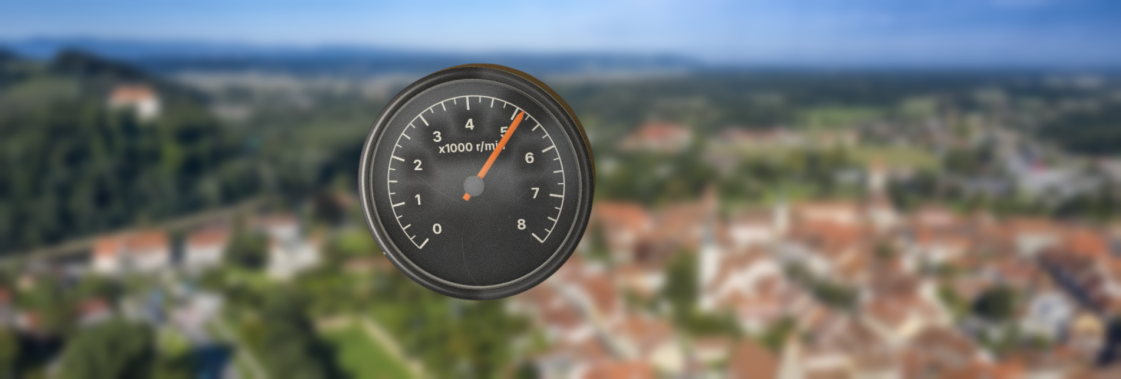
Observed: 5125 rpm
